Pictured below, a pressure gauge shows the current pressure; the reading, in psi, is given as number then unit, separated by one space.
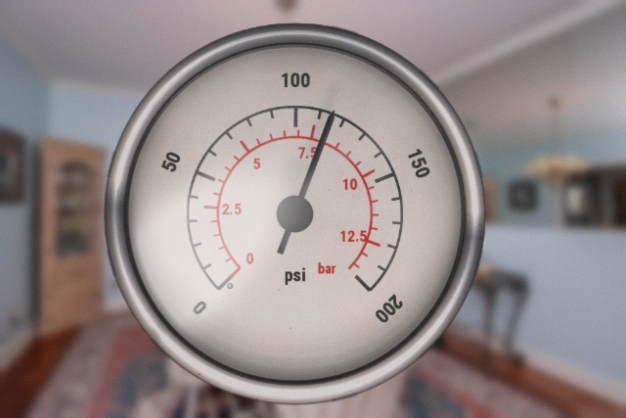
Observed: 115 psi
